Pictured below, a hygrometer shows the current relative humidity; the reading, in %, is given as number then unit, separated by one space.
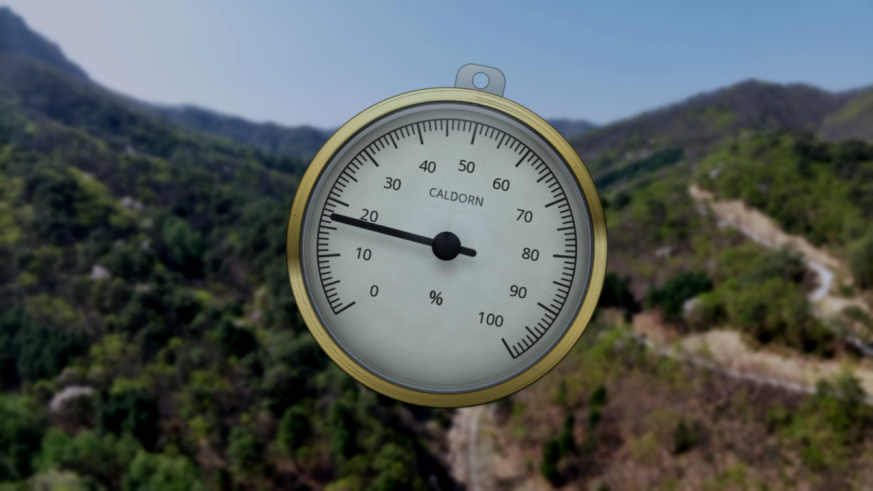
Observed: 17 %
